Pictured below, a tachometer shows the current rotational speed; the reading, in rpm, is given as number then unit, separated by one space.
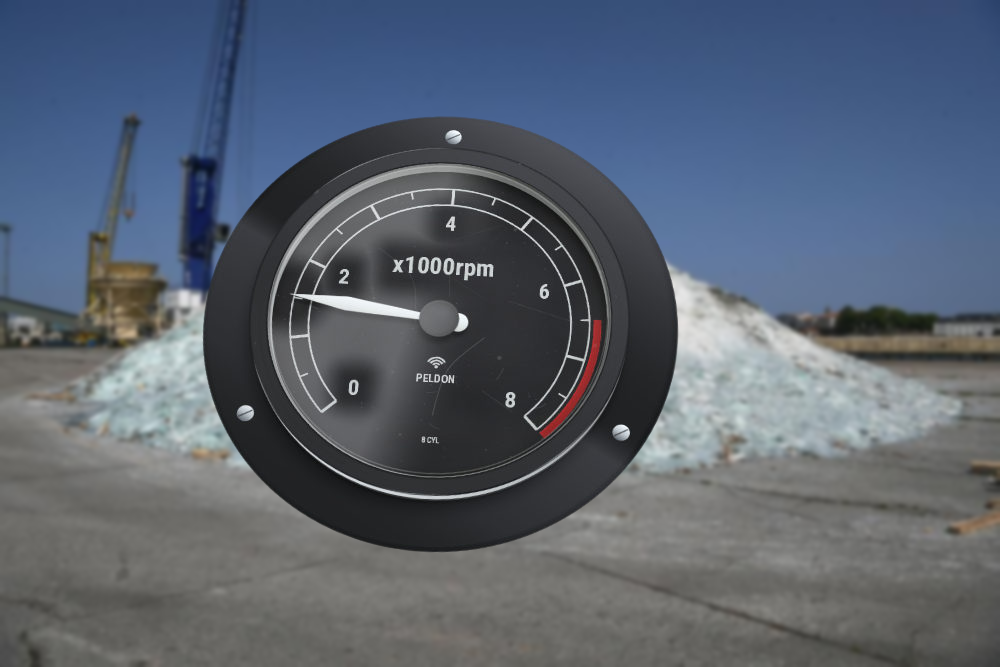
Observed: 1500 rpm
